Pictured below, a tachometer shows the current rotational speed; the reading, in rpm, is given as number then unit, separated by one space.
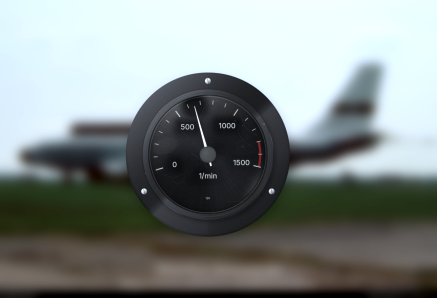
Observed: 650 rpm
